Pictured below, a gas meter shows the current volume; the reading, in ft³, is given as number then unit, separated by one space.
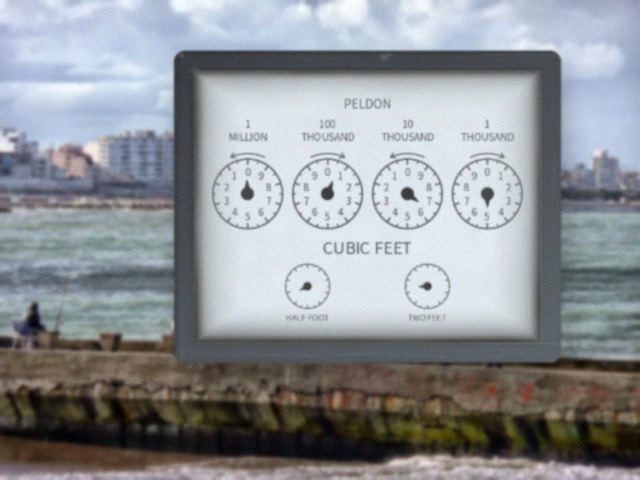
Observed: 6500 ft³
